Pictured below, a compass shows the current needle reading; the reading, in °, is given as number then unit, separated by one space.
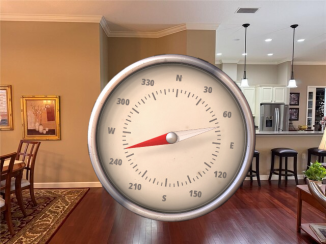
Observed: 250 °
